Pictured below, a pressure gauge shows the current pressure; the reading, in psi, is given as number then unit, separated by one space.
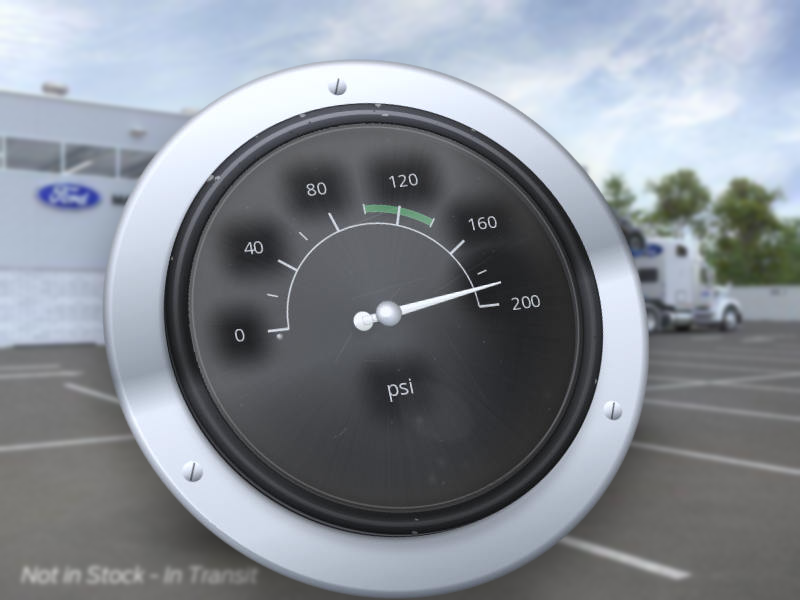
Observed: 190 psi
